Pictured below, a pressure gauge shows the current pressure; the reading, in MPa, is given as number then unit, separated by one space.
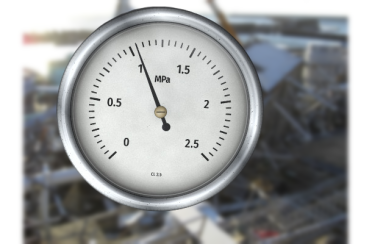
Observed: 1.05 MPa
